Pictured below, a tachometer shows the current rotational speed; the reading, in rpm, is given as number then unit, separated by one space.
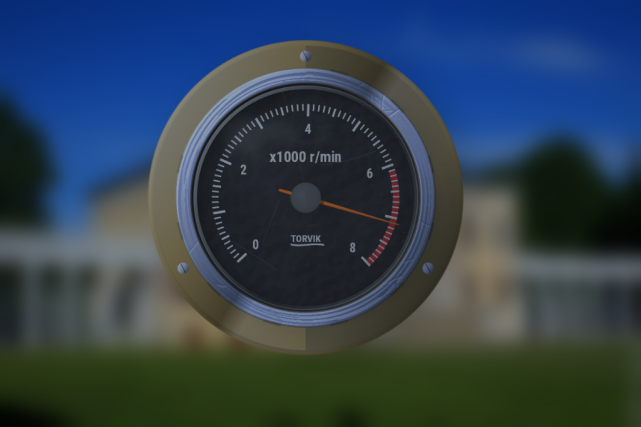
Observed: 7100 rpm
